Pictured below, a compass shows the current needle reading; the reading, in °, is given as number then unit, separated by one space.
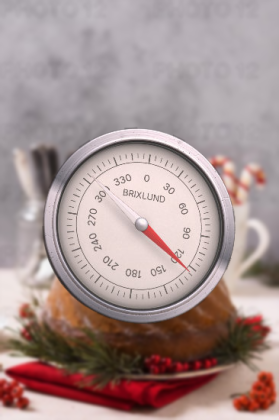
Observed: 125 °
